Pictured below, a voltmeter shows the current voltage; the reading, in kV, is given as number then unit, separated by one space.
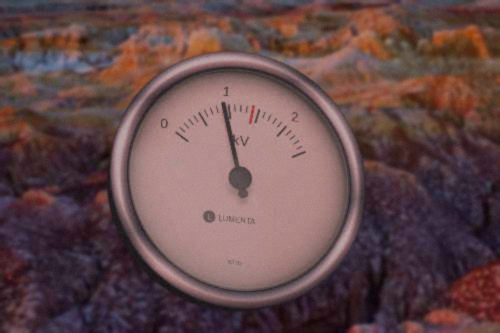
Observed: 0.9 kV
